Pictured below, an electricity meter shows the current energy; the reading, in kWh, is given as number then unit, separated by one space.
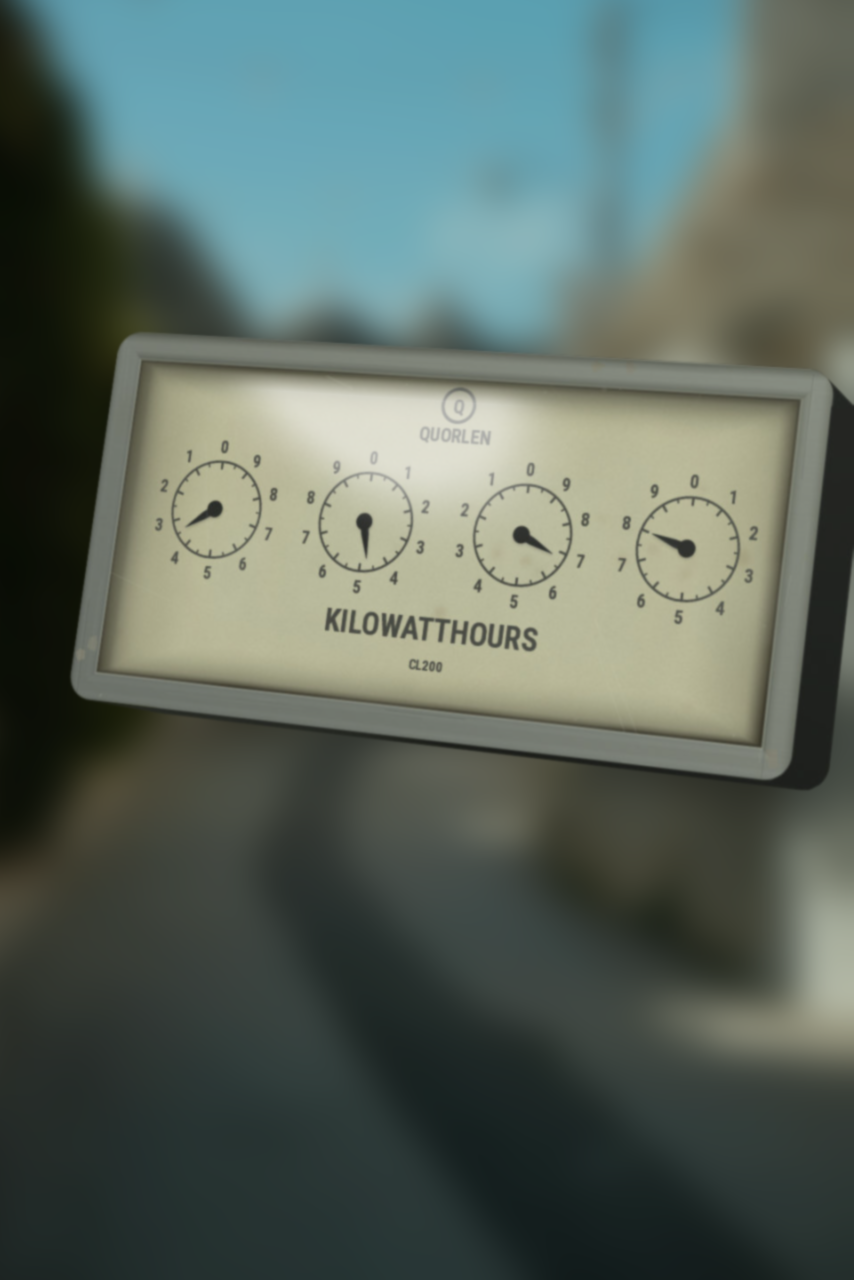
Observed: 3468 kWh
